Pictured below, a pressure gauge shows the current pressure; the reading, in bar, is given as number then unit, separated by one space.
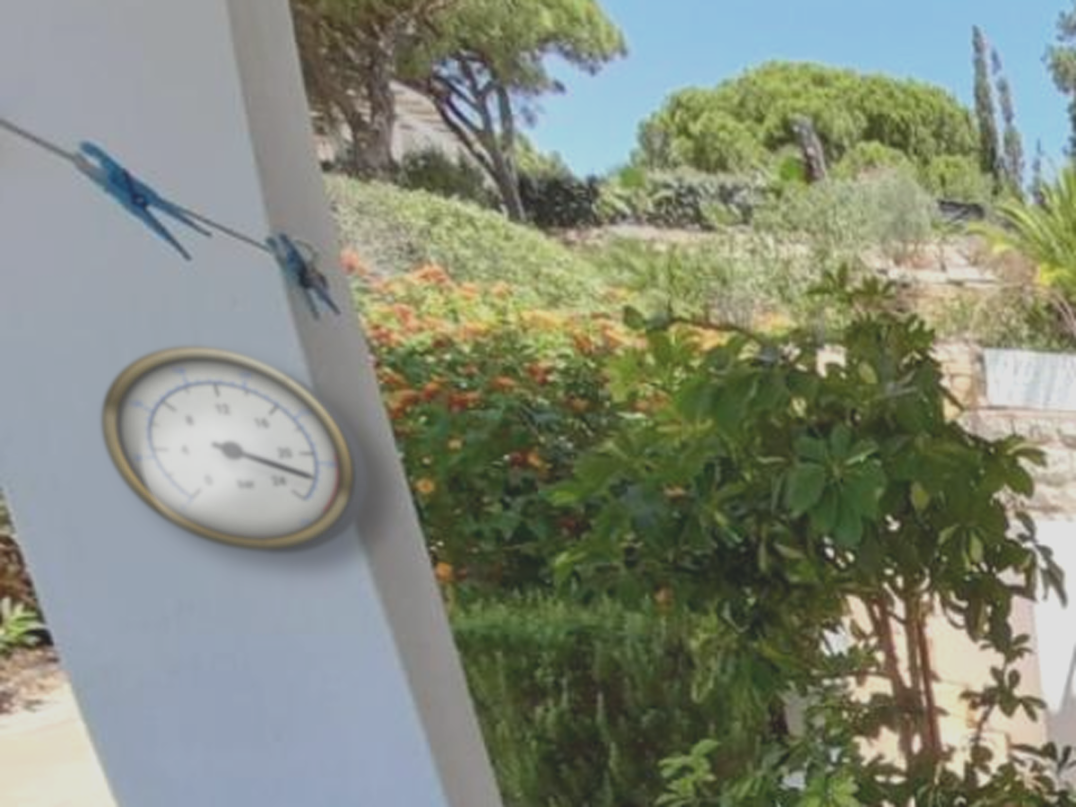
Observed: 22 bar
